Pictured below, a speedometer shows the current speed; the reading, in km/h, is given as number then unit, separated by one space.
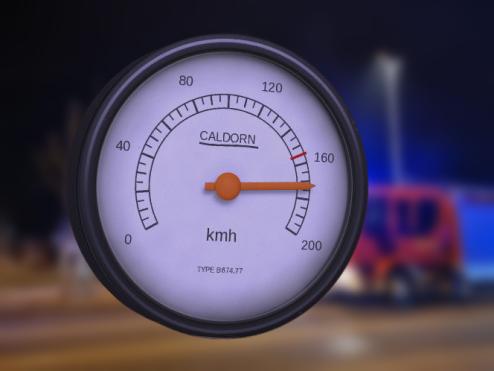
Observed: 172.5 km/h
